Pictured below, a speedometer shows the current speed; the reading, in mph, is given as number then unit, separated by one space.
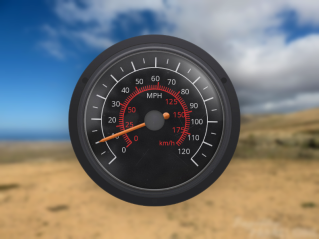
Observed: 10 mph
